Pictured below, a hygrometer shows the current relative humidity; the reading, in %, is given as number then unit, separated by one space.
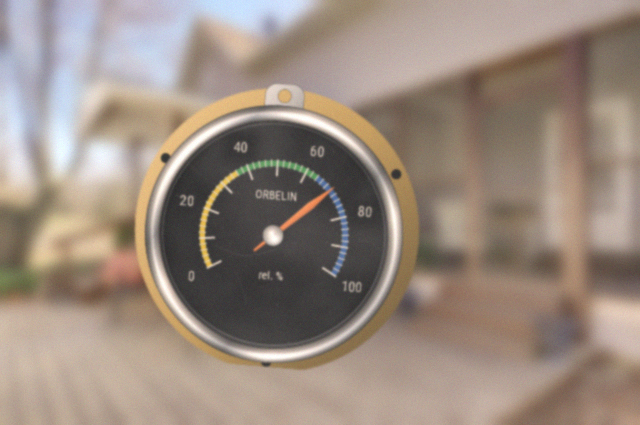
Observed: 70 %
